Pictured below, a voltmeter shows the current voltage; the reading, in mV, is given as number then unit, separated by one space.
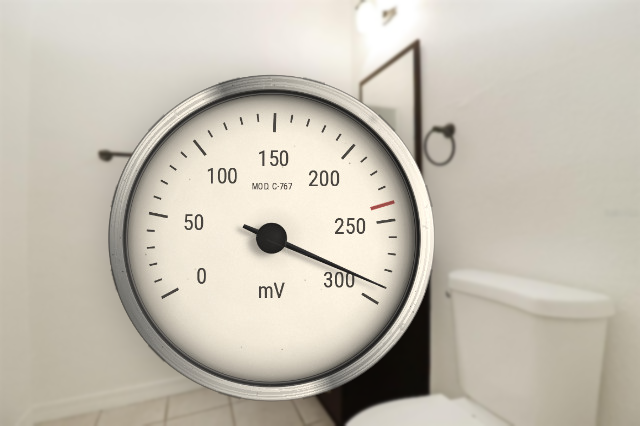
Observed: 290 mV
